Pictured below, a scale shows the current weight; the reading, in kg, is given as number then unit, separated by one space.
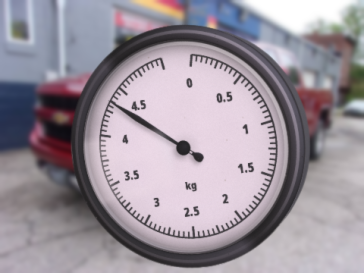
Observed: 4.35 kg
